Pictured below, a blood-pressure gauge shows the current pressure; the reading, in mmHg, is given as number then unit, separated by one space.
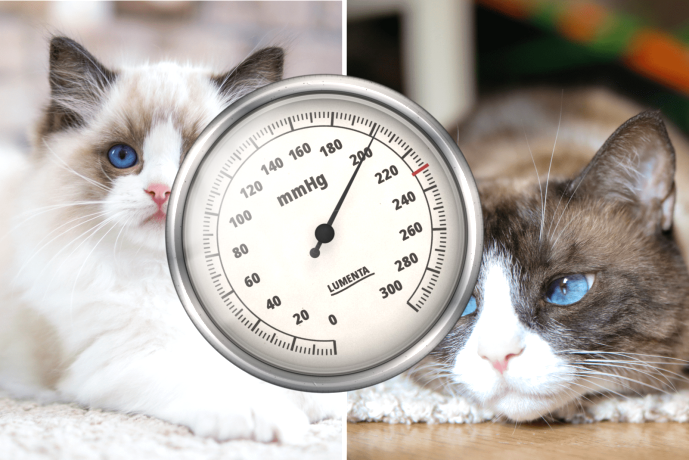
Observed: 202 mmHg
